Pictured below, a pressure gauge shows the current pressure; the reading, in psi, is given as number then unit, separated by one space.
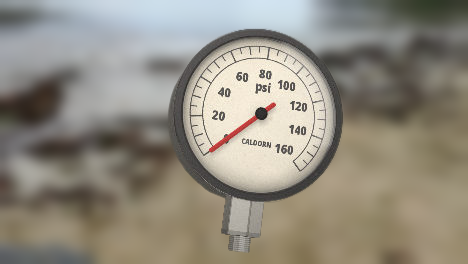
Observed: 0 psi
